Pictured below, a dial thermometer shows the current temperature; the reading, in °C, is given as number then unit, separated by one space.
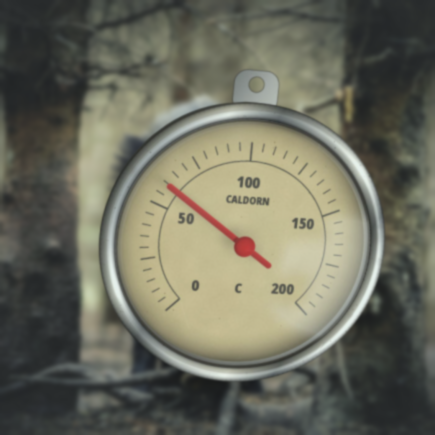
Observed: 60 °C
